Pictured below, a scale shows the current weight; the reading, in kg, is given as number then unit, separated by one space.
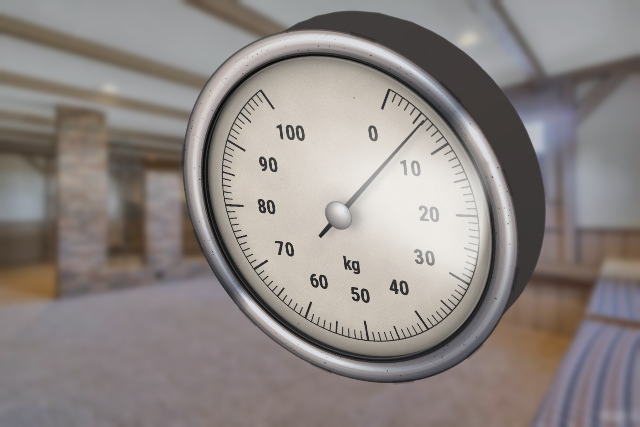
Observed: 6 kg
